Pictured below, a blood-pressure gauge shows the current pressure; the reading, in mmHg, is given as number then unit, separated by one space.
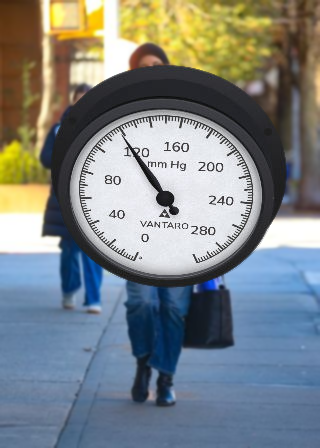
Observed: 120 mmHg
